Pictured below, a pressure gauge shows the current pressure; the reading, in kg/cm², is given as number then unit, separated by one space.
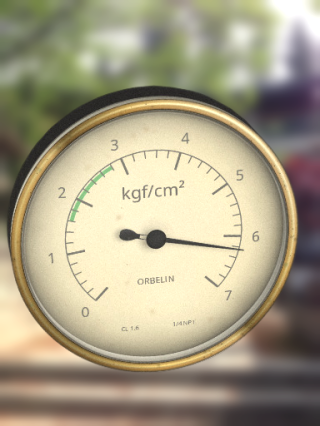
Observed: 6.2 kg/cm²
